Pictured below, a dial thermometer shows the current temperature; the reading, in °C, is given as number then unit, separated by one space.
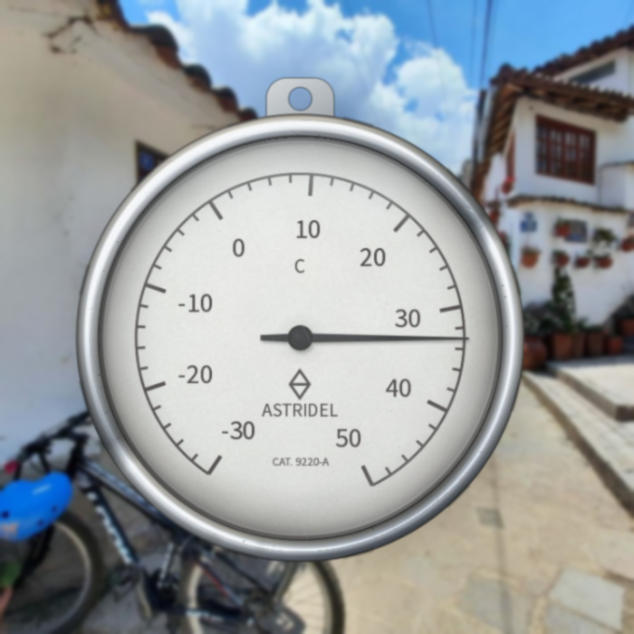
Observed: 33 °C
